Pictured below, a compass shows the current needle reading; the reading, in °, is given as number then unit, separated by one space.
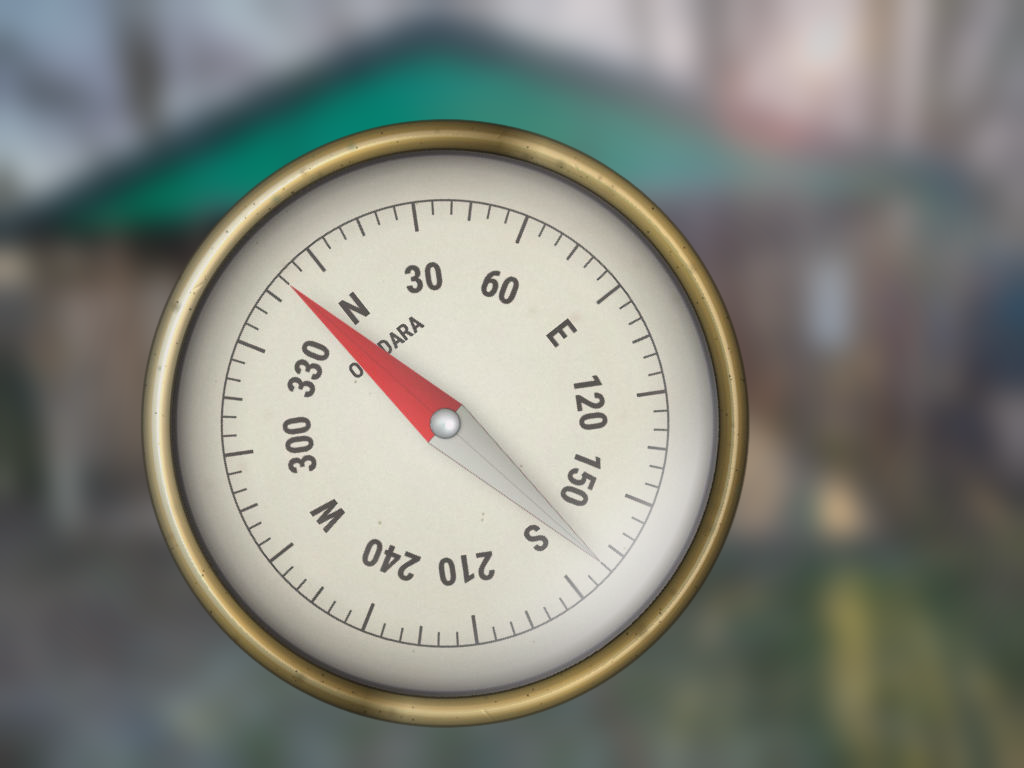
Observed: 350 °
